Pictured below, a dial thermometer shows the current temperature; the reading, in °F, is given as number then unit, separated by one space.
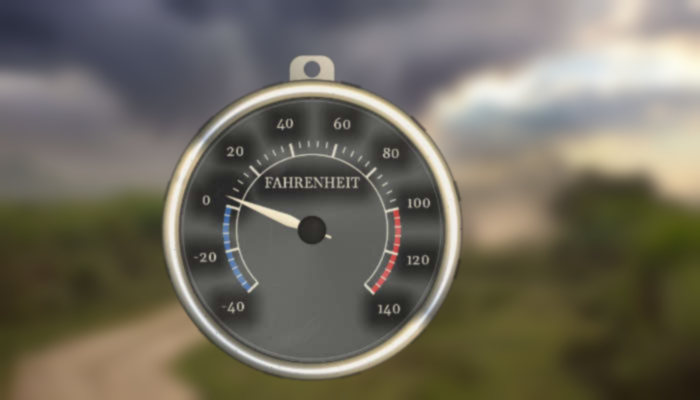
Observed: 4 °F
